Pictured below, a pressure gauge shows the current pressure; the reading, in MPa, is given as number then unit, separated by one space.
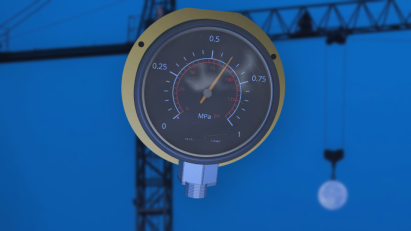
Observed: 0.6 MPa
